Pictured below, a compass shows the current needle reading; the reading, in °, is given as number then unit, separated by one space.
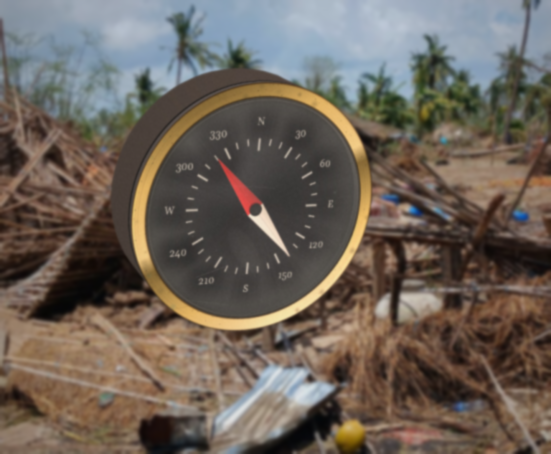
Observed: 320 °
